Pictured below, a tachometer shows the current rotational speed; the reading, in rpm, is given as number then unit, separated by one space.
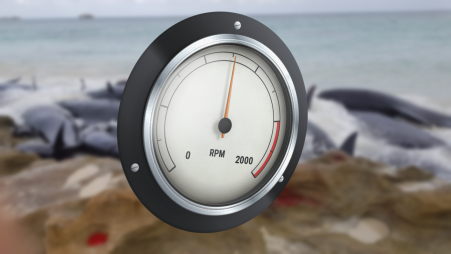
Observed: 1000 rpm
